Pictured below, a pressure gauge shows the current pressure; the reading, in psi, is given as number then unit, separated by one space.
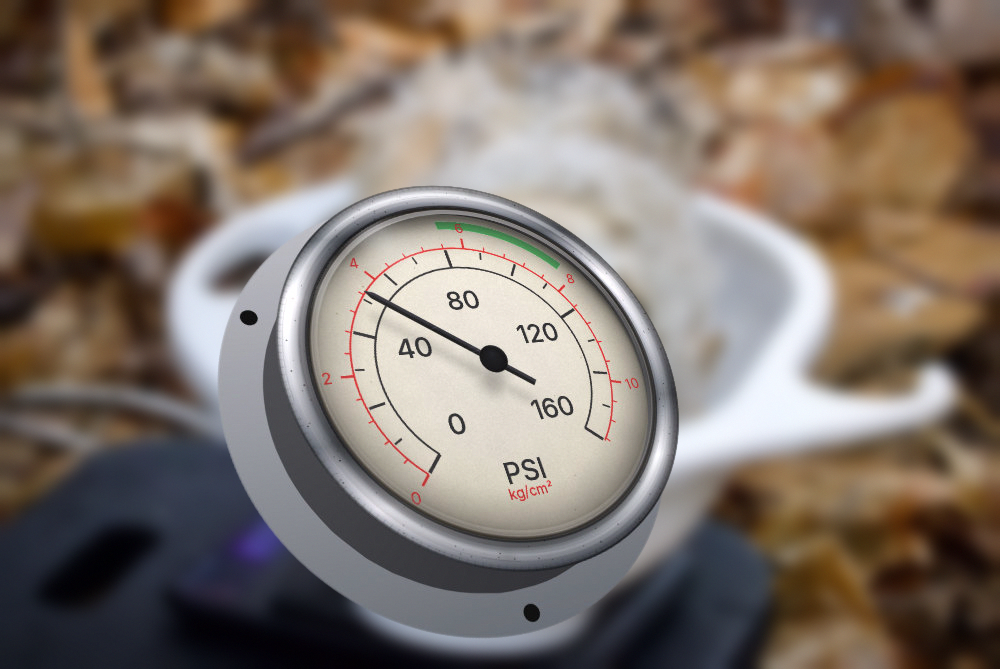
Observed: 50 psi
